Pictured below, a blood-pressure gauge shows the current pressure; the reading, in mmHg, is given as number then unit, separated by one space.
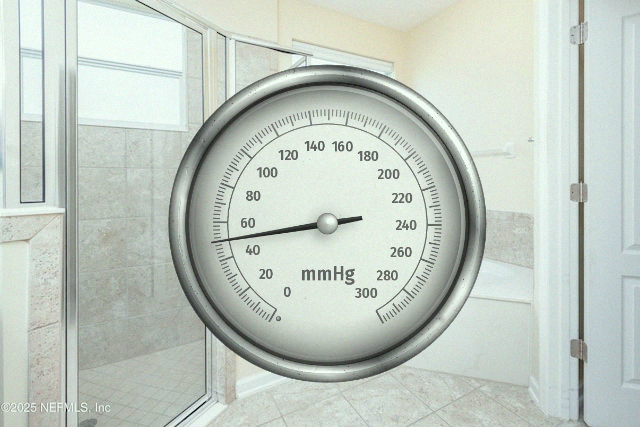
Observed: 50 mmHg
